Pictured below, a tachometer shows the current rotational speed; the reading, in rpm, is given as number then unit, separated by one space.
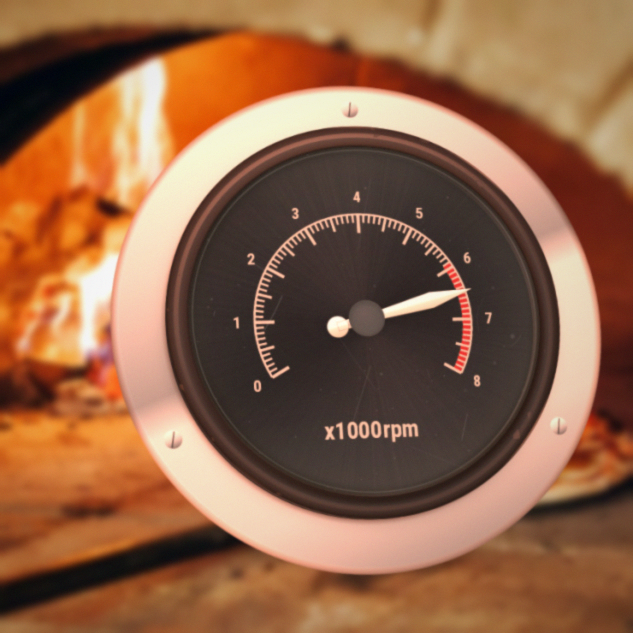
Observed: 6500 rpm
